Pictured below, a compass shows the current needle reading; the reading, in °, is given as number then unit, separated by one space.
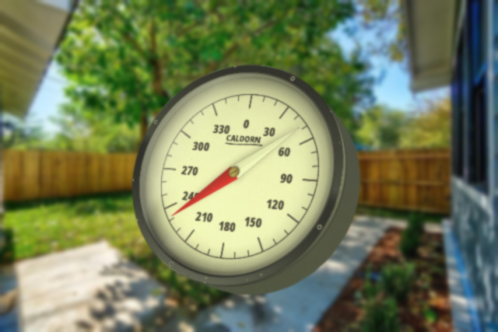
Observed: 230 °
